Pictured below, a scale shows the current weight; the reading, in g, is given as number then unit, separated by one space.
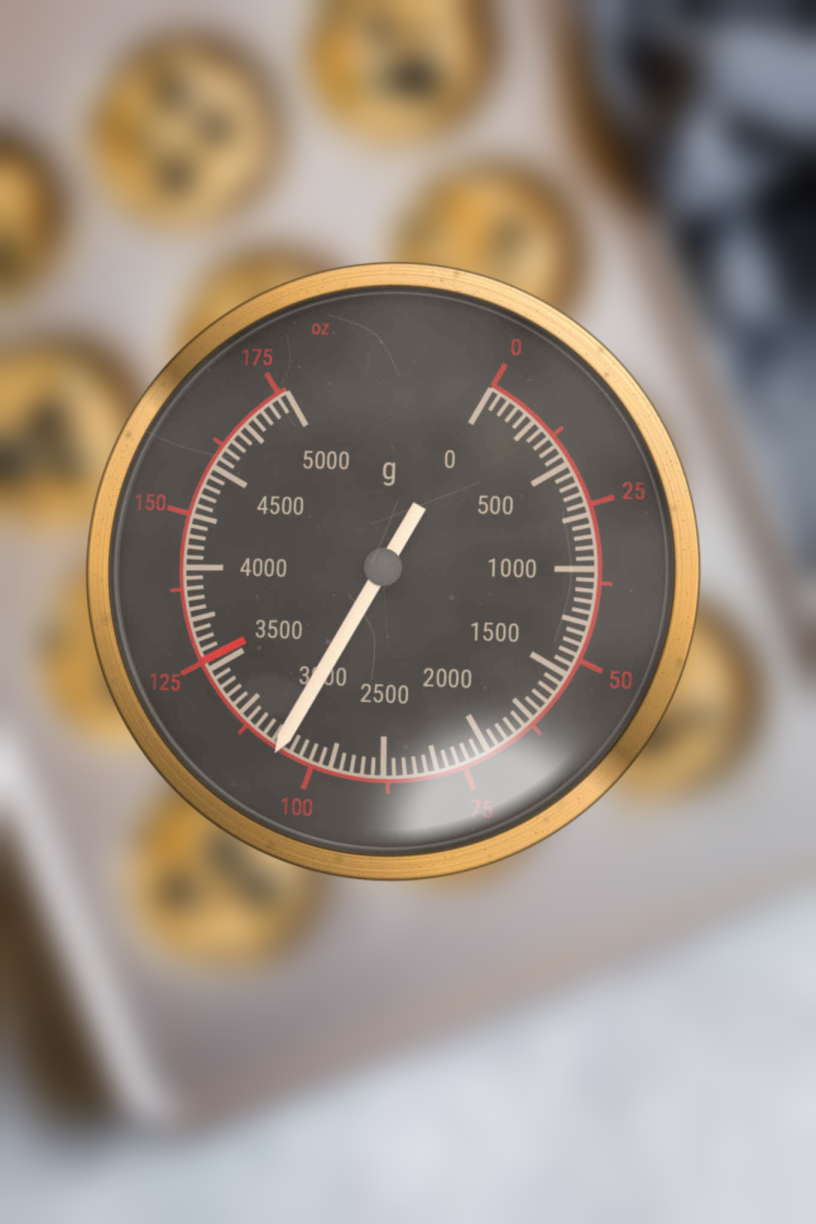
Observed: 3000 g
